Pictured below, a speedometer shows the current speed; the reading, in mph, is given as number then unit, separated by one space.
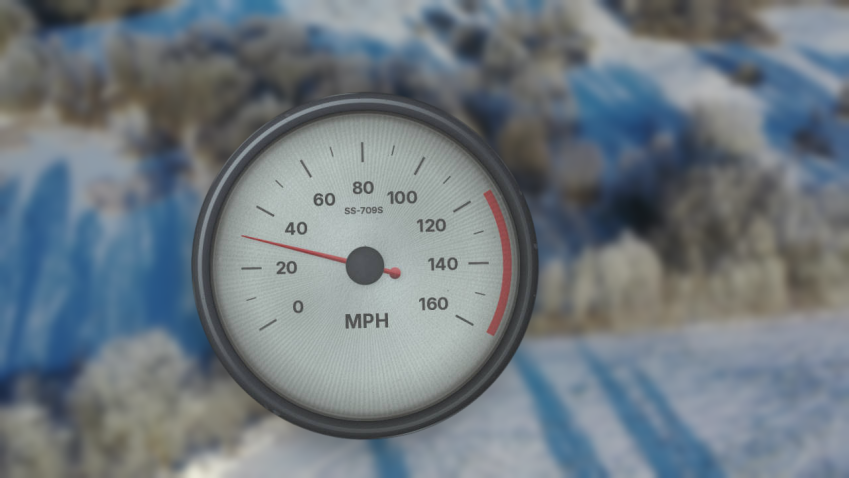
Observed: 30 mph
